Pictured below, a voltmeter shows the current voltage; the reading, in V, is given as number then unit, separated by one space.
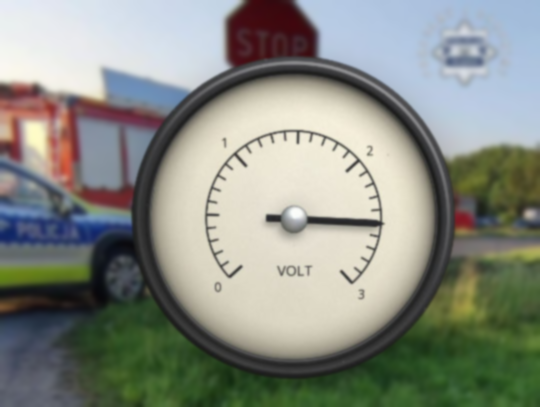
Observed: 2.5 V
